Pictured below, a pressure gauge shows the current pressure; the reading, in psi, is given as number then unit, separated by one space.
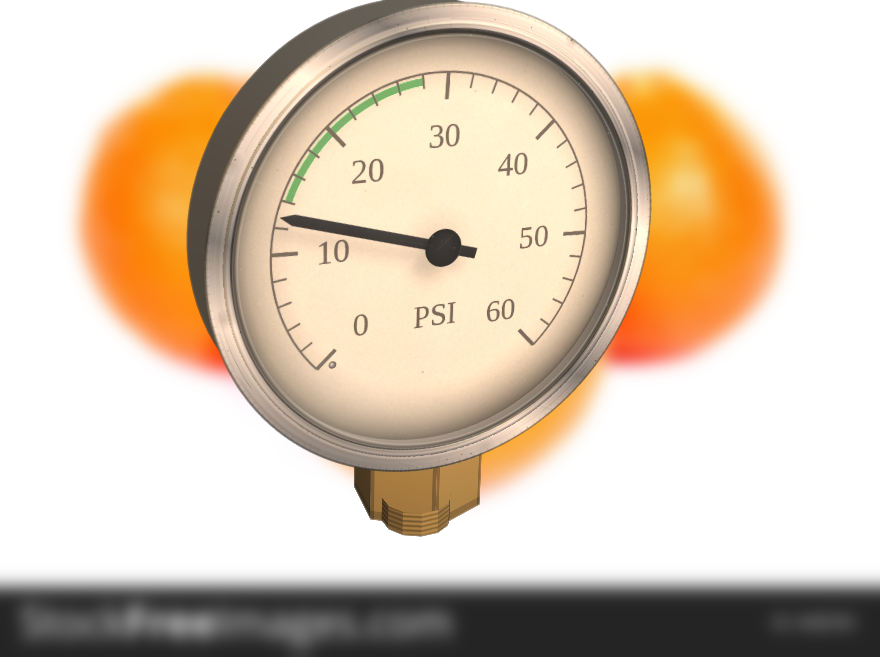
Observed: 13 psi
